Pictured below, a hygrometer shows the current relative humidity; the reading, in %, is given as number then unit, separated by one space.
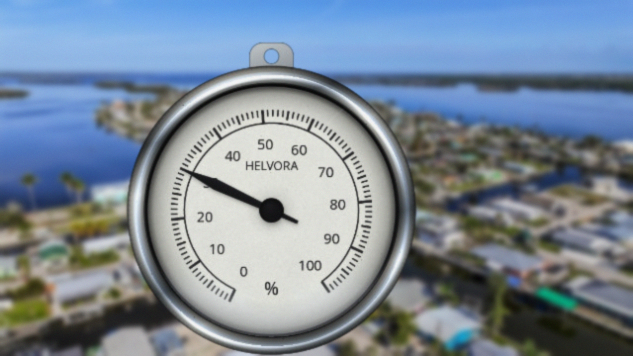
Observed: 30 %
